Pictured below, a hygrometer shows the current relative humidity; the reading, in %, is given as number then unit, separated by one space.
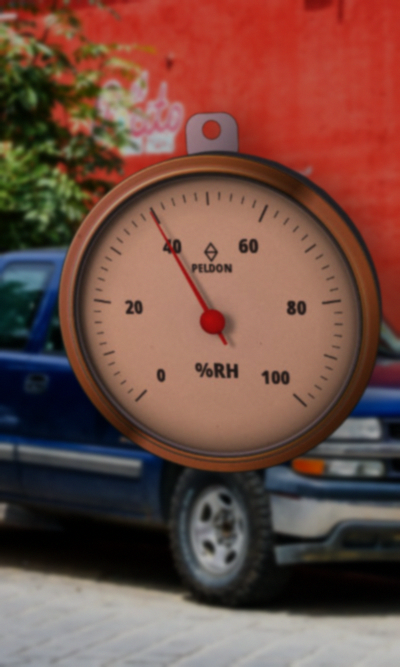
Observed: 40 %
